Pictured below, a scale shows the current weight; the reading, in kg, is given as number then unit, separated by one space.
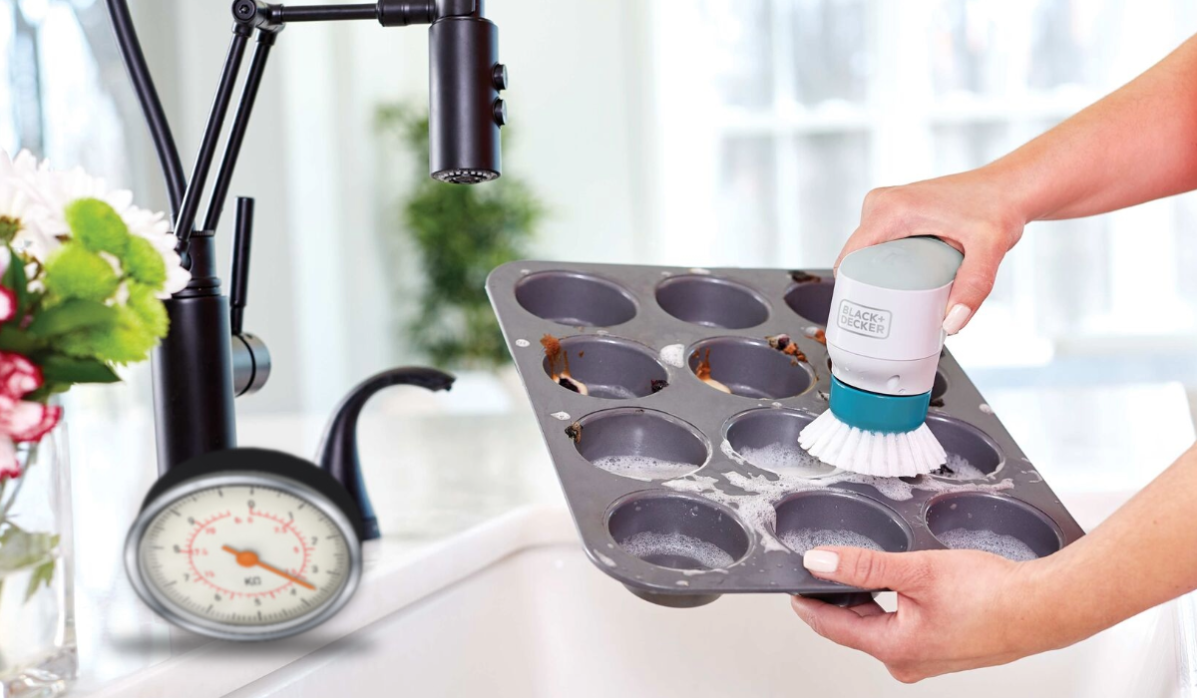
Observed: 3.5 kg
